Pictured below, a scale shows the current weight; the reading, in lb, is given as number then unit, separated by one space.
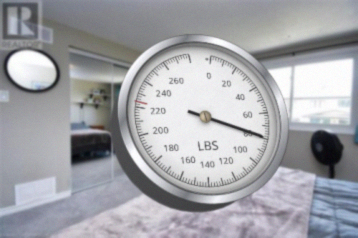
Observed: 80 lb
